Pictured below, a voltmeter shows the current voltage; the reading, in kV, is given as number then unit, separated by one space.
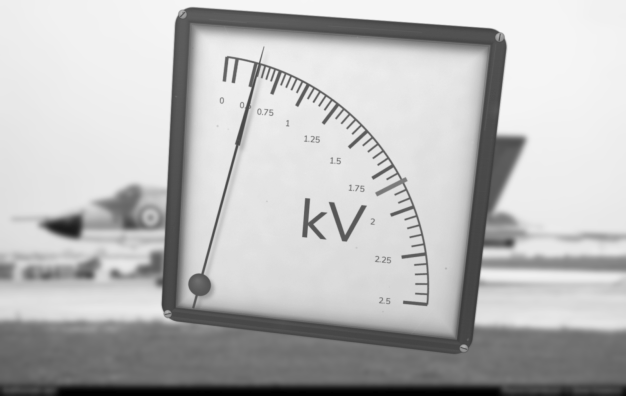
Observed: 0.55 kV
